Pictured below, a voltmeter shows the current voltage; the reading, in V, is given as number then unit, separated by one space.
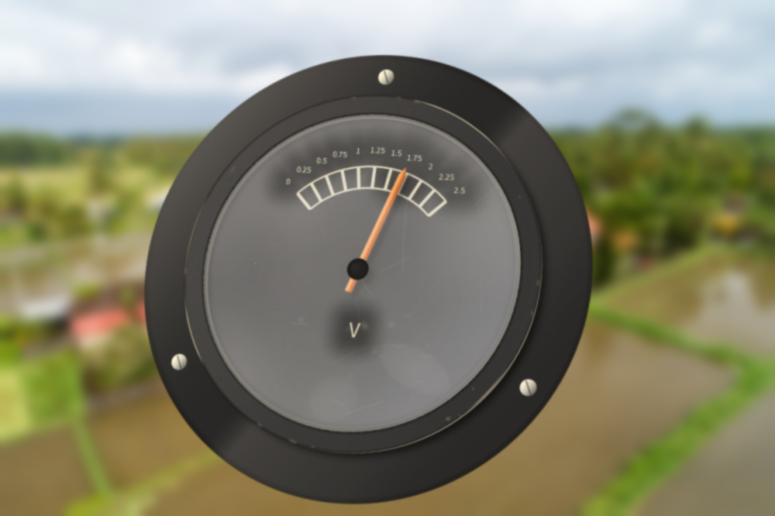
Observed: 1.75 V
